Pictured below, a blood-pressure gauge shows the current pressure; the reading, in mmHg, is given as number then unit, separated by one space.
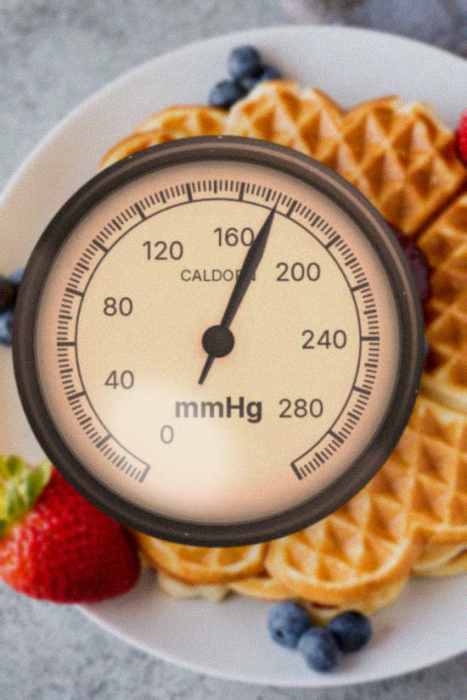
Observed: 174 mmHg
